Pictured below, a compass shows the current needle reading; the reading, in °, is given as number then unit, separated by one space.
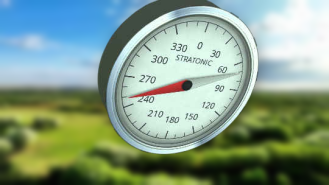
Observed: 250 °
